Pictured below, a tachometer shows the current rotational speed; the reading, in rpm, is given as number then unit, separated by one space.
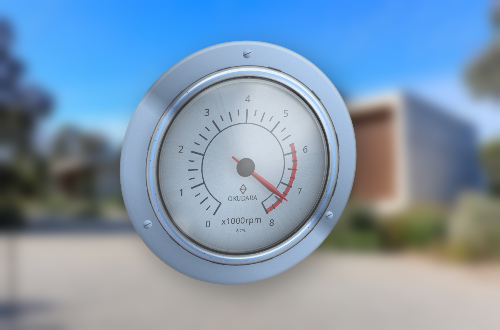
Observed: 7375 rpm
